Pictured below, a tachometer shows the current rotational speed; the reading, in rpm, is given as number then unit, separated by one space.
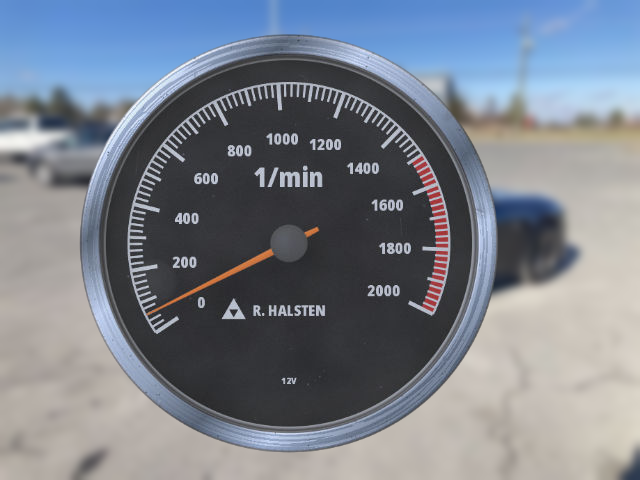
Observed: 60 rpm
